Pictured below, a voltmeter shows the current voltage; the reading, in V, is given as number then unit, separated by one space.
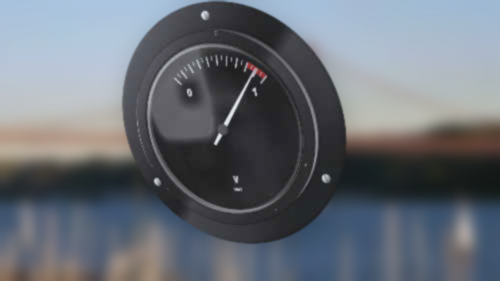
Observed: 0.9 V
